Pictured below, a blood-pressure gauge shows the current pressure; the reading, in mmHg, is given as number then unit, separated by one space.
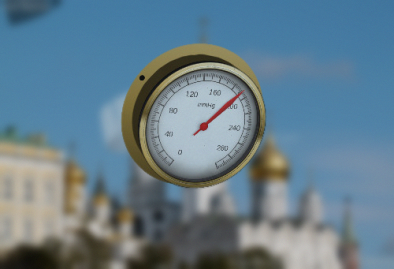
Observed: 190 mmHg
